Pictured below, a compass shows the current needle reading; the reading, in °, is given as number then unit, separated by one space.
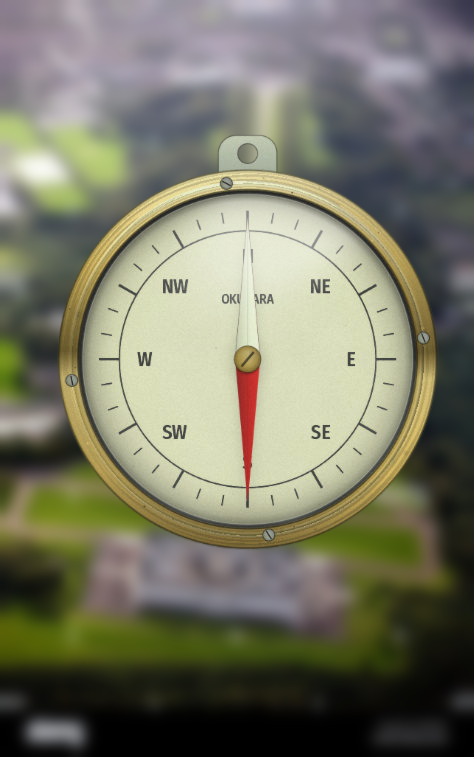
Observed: 180 °
